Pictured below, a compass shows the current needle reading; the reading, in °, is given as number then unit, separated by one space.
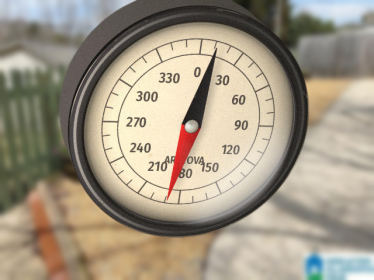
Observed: 190 °
